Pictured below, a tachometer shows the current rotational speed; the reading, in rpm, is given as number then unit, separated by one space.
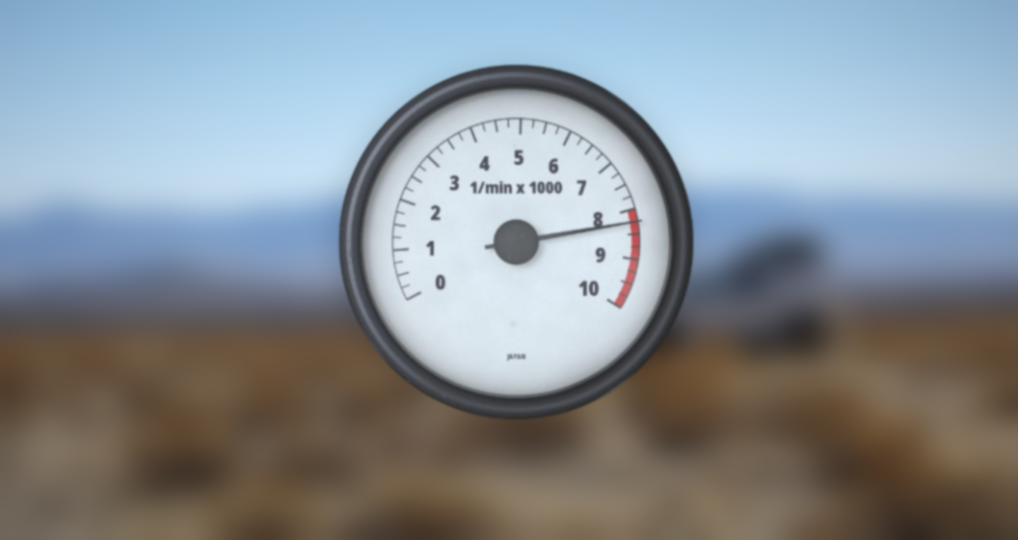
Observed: 8250 rpm
